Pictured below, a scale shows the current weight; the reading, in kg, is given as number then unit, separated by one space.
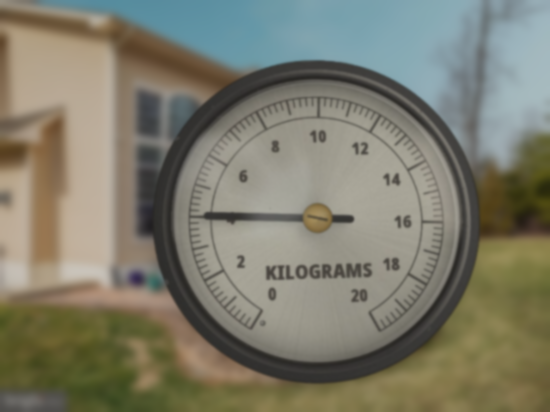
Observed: 4 kg
